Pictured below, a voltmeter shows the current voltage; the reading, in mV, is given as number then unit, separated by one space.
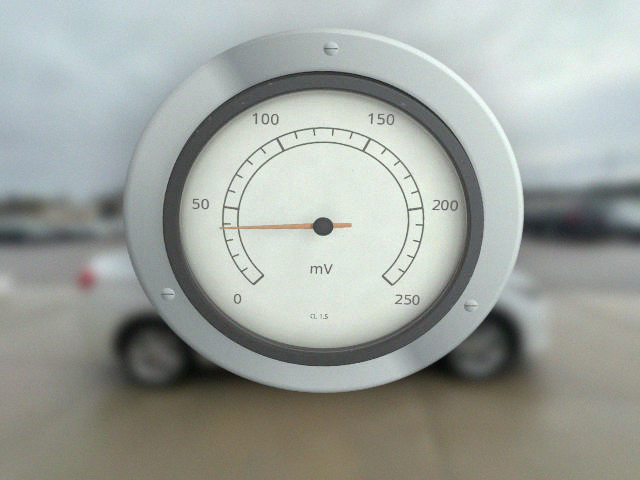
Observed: 40 mV
